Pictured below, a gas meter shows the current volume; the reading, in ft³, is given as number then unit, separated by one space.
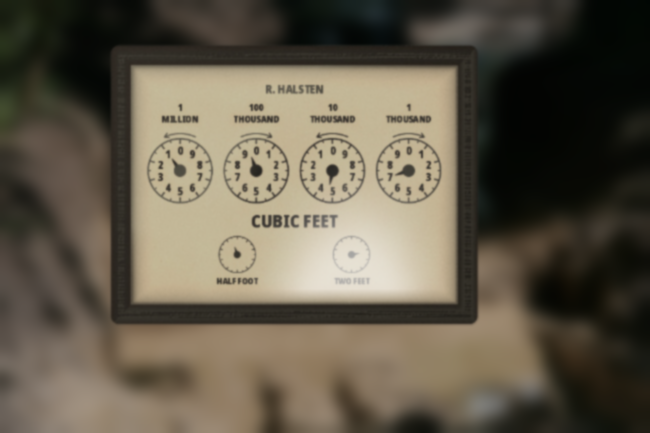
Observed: 94700 ft³
